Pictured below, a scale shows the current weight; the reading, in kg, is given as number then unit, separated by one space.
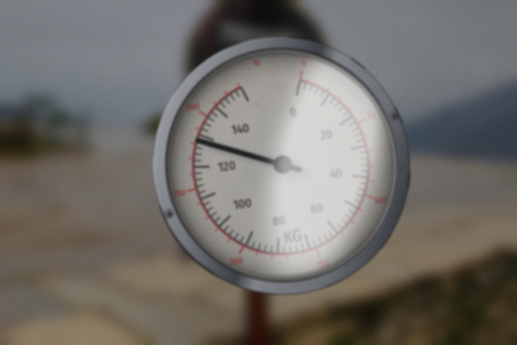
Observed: 128 kg
